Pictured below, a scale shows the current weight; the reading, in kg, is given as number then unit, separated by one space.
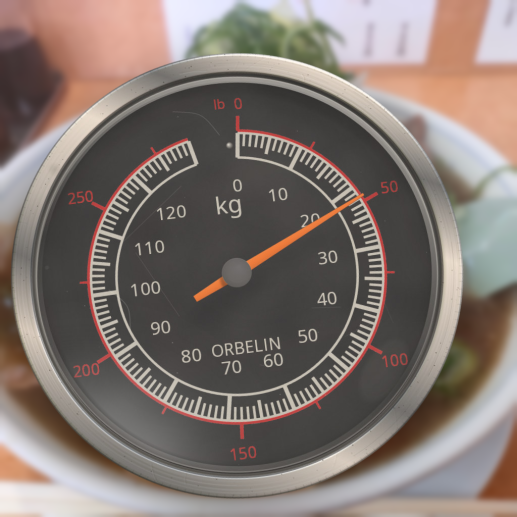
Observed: 22 kg
